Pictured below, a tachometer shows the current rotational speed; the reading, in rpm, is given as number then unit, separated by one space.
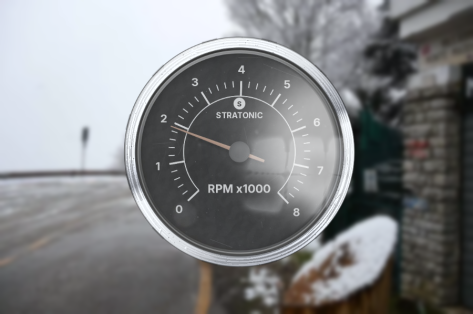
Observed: 1900 rpm
